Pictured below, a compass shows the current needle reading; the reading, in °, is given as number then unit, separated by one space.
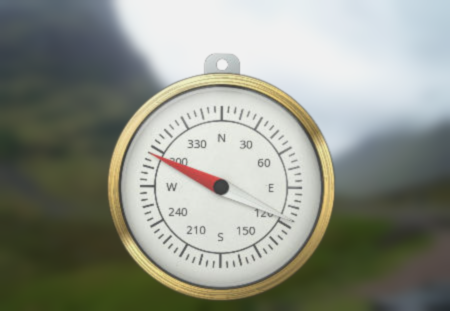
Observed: 295 °
